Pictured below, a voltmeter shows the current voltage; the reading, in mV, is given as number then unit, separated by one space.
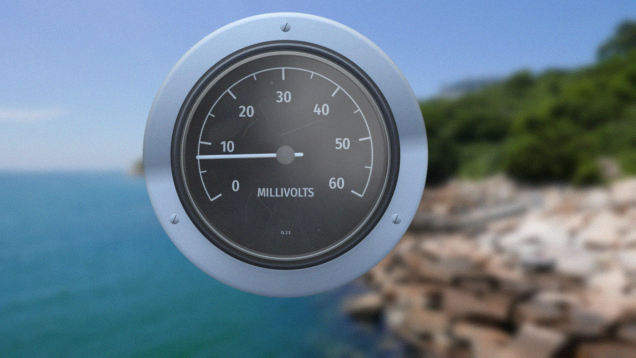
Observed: 7.5 mV
